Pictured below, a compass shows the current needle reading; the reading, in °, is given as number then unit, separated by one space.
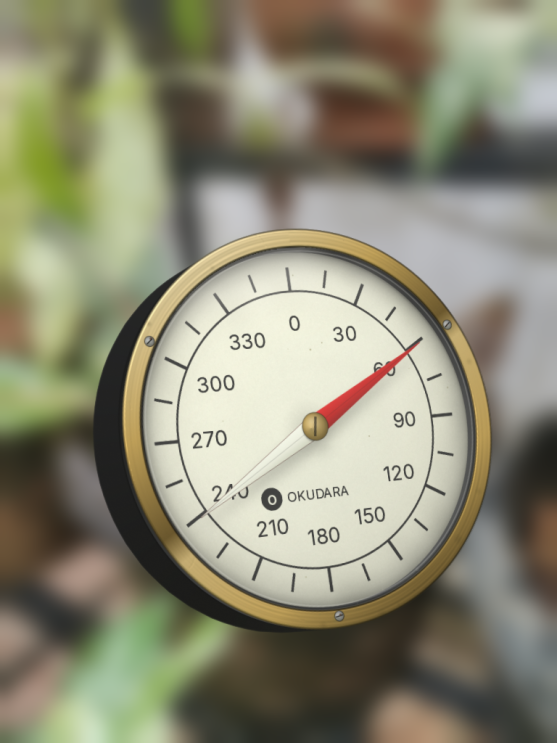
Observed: 60 °
